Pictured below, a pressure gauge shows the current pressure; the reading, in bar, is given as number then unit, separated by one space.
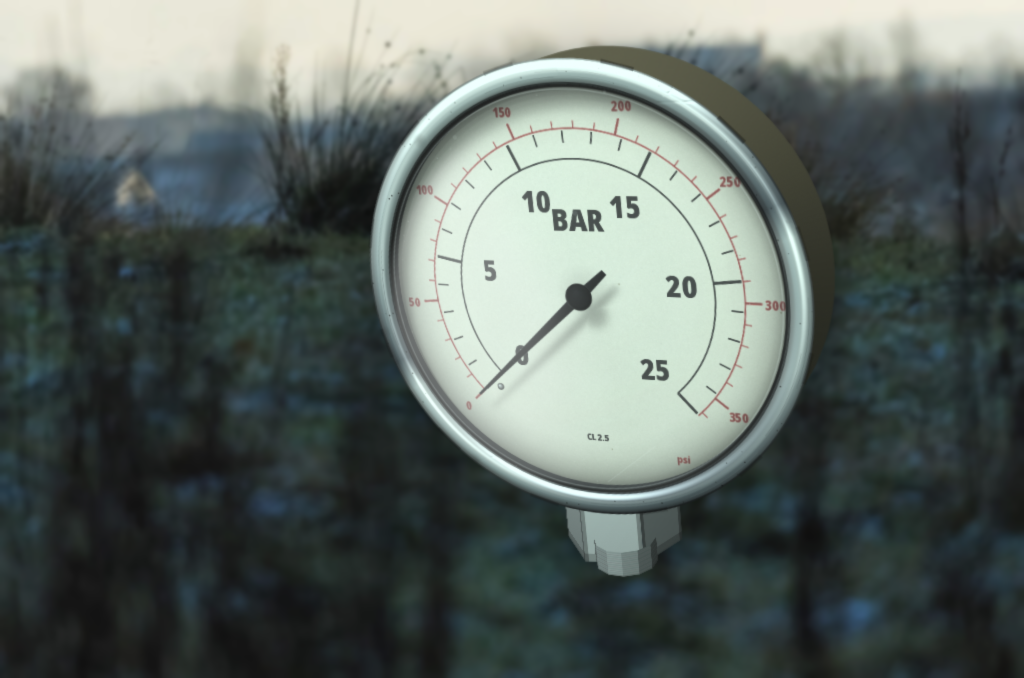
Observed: 0 bar
